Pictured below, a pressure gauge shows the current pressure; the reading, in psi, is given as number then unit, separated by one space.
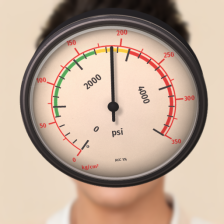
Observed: 2700 psi
